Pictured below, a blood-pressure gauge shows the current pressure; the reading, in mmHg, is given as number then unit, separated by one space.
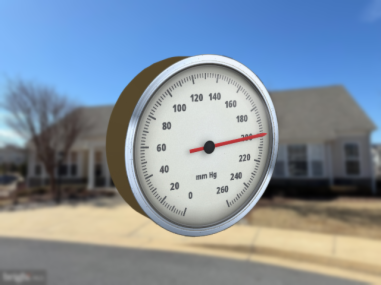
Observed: 200 mmHg
